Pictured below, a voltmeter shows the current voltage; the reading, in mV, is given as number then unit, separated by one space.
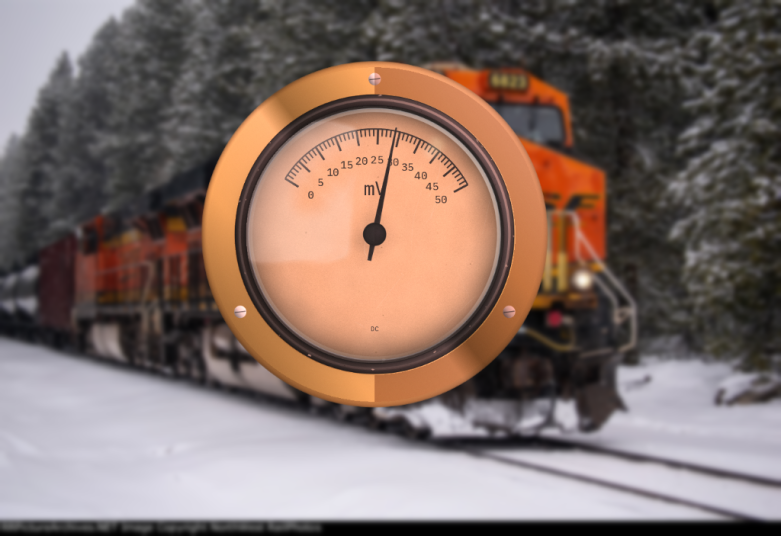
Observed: 29 mV
